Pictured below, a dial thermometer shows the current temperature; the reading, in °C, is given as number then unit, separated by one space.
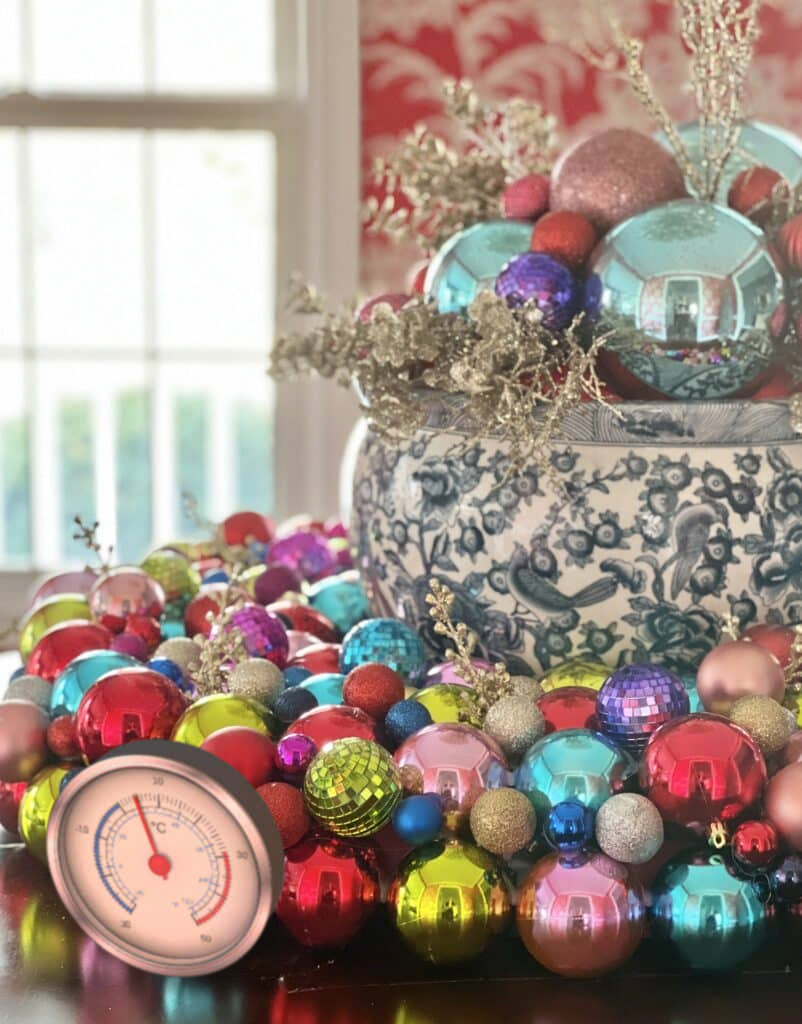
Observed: 5 °C
